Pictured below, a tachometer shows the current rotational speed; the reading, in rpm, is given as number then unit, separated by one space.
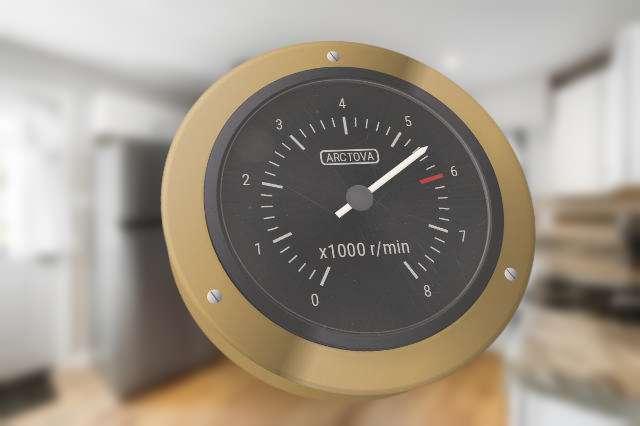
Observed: 5500 rpm
